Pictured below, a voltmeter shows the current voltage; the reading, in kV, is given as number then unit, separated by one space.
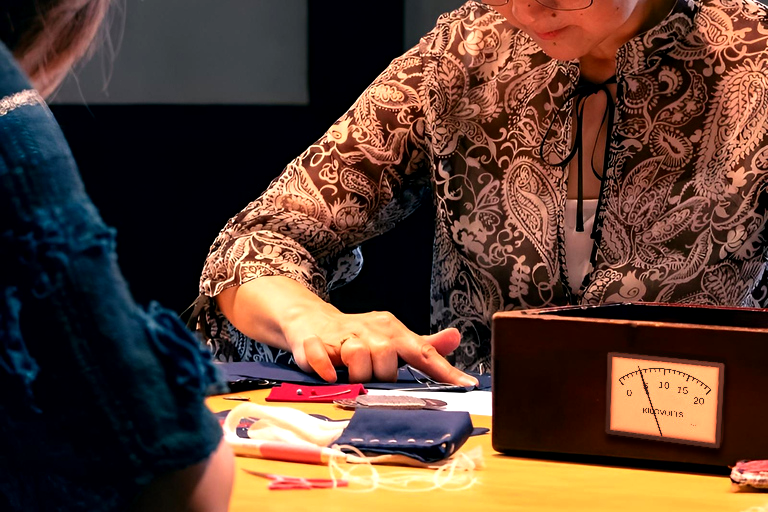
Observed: 5 kV
